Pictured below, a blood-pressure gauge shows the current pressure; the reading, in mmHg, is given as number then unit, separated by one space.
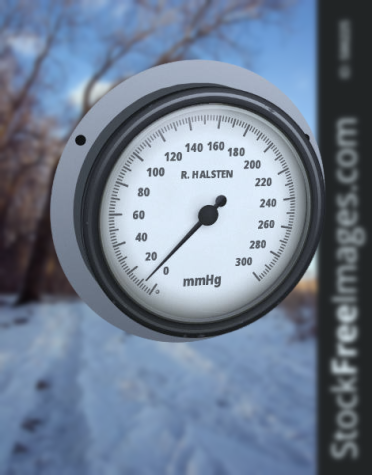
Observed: 10 mmHg
